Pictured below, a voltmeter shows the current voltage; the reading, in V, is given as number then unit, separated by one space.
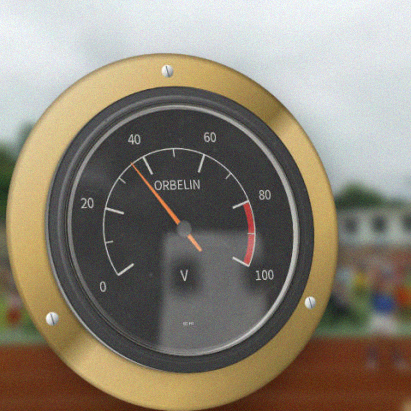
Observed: 35 V
